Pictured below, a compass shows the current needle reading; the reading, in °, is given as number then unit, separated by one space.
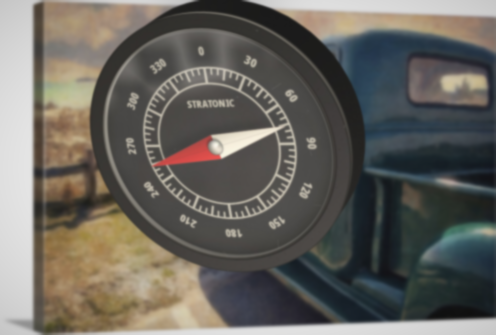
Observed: 255 °
